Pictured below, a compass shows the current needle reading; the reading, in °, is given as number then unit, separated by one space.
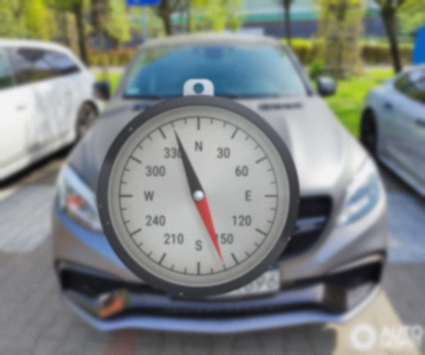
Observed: 160 °
